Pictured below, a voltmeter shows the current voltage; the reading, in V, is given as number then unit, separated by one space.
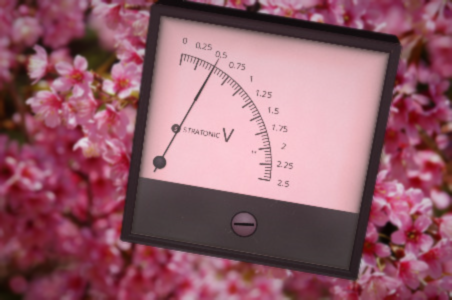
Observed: 0.5 V
